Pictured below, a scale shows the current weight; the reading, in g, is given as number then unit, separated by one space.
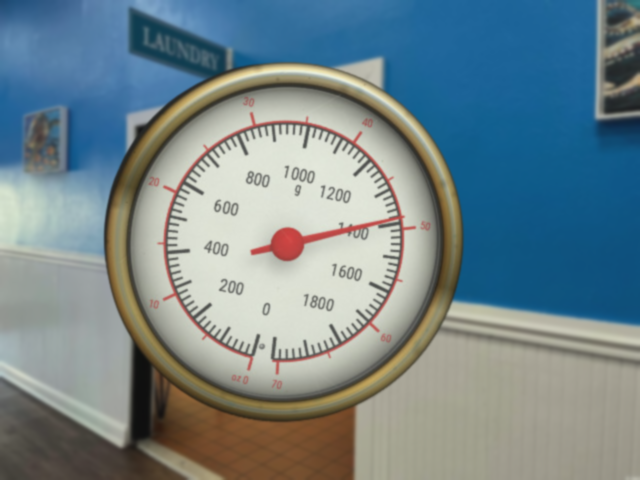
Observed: 1380 g
